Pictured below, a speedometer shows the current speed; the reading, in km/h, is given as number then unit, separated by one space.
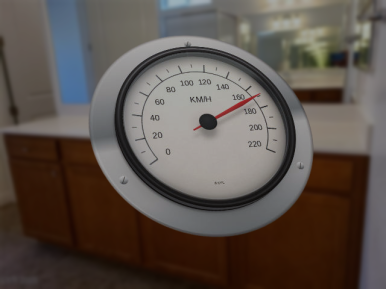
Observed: 170 km/h
